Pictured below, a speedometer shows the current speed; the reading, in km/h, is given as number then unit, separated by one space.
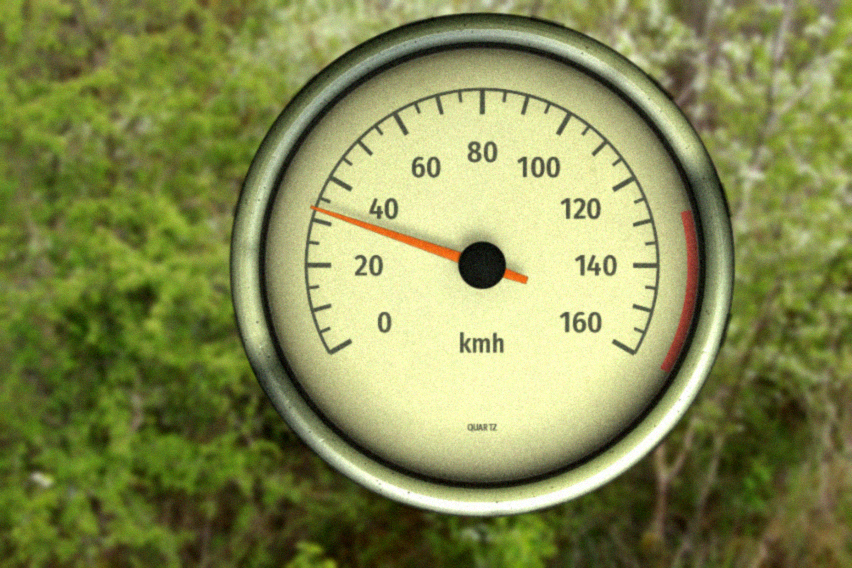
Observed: 32.5 km/h
